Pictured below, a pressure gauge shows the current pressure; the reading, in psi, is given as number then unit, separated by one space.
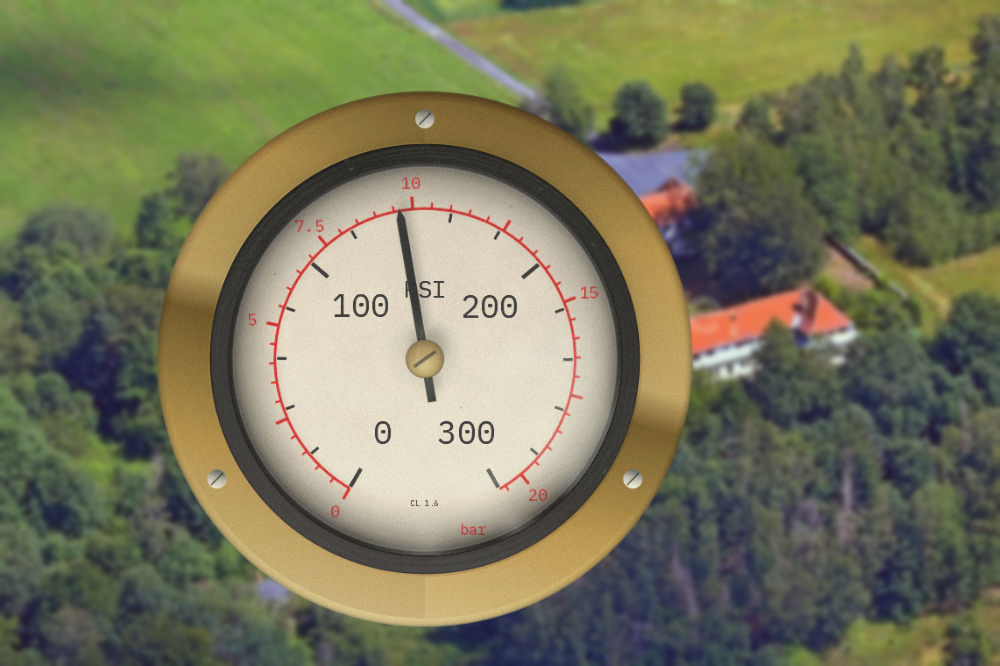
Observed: 140 psi
